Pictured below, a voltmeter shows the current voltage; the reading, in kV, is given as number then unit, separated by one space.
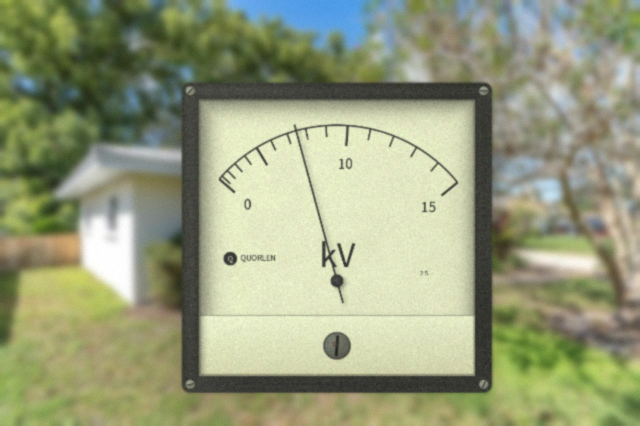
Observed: 7.5 kV
